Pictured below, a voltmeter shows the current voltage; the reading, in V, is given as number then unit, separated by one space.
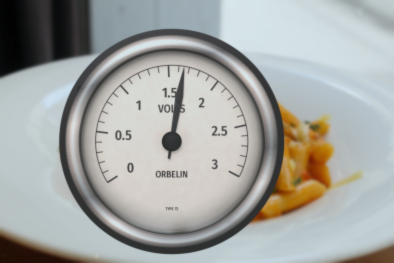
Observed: 1.65 V
